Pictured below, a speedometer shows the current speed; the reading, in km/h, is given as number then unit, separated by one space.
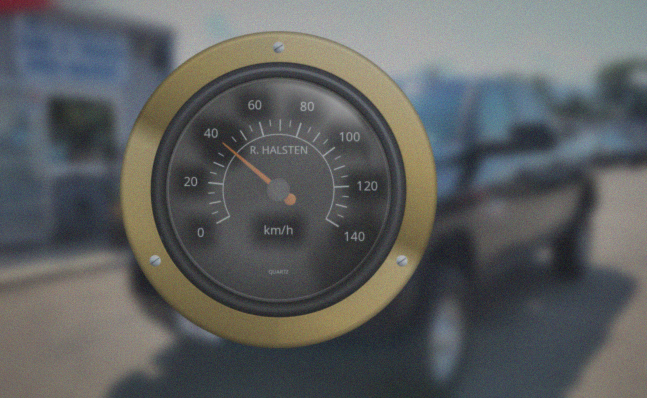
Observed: 40 km/h
